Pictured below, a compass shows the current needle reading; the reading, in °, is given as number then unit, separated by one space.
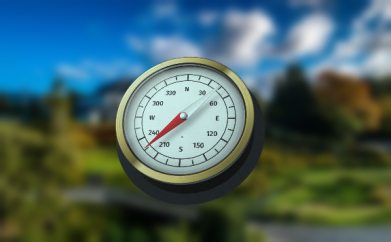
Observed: 225 °
